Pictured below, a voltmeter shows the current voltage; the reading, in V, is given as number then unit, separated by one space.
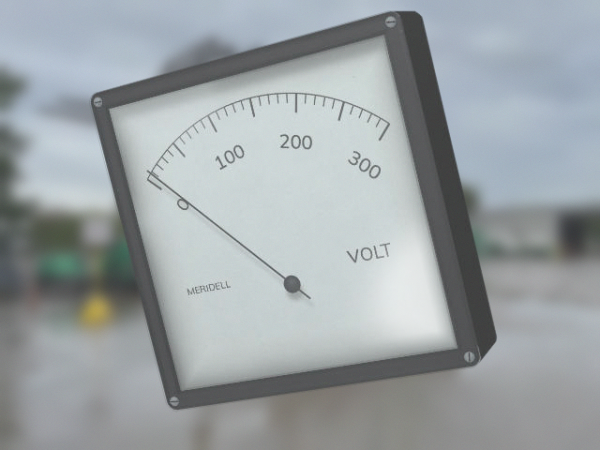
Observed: 10 V
